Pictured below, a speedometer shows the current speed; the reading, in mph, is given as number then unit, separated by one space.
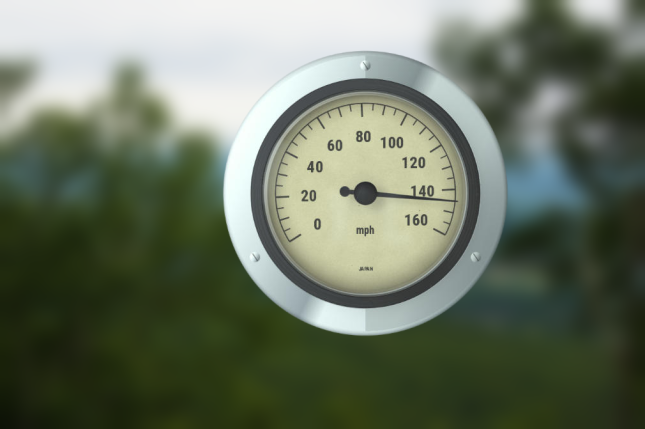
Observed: 145 mph
